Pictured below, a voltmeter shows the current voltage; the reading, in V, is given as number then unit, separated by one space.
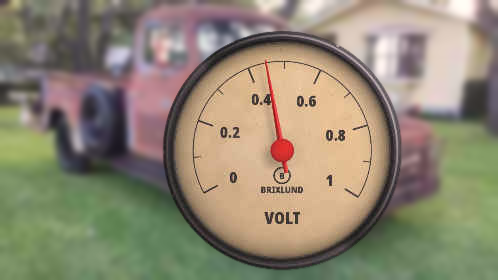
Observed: 0.45 V
